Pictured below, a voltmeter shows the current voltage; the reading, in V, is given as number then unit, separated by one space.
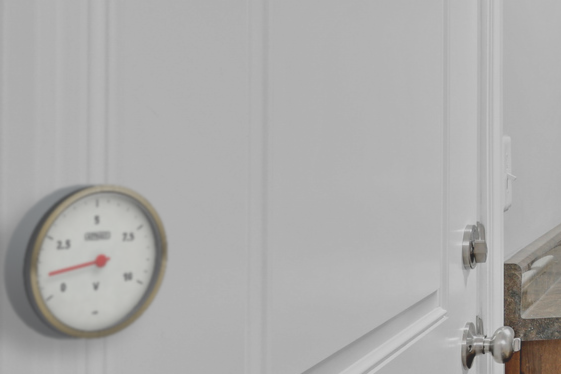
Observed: 1 V
